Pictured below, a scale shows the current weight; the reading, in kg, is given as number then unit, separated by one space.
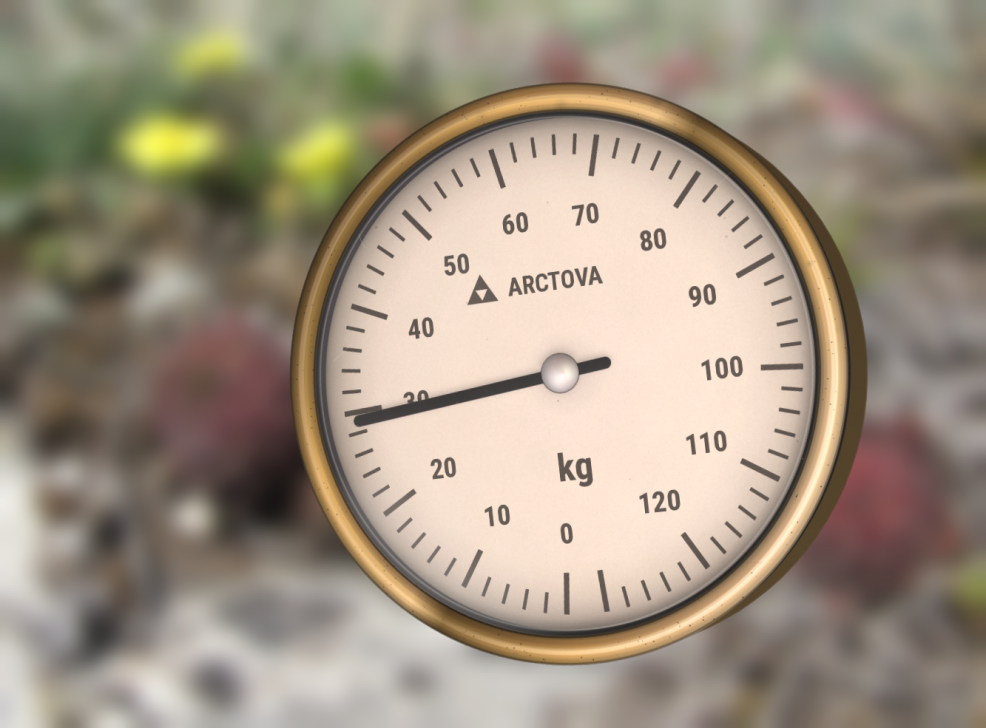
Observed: 29 kg
